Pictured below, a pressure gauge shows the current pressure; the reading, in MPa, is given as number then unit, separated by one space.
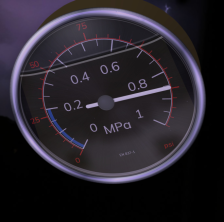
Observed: 0.85 MPa
